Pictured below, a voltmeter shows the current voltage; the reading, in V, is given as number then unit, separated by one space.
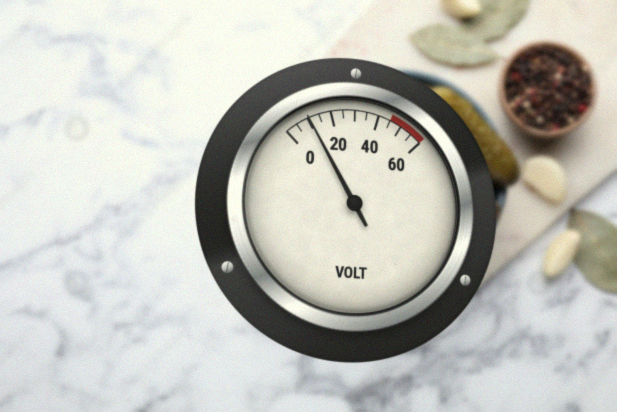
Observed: 10 V
